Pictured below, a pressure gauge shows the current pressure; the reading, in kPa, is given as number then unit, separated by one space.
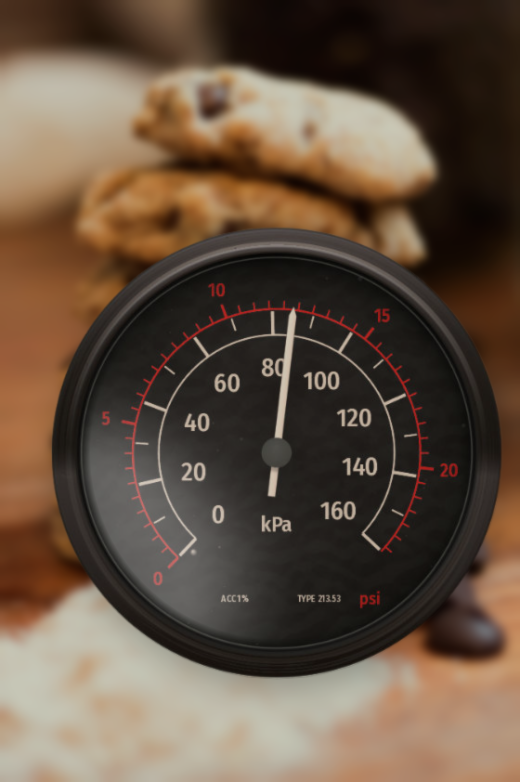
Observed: 85 kPa
